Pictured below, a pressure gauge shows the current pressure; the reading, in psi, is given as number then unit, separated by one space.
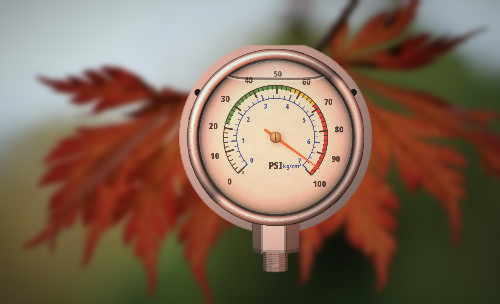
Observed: 96 psi
